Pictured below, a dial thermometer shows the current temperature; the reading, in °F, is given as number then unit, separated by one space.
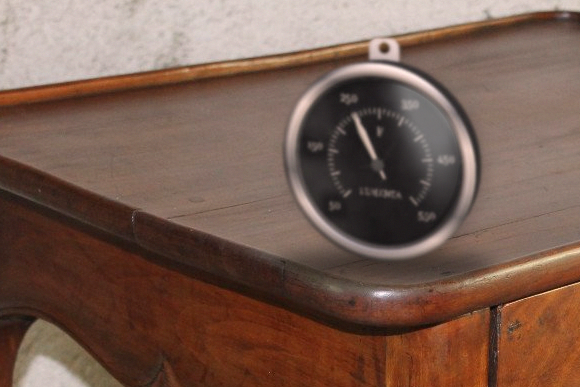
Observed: 250 °F
